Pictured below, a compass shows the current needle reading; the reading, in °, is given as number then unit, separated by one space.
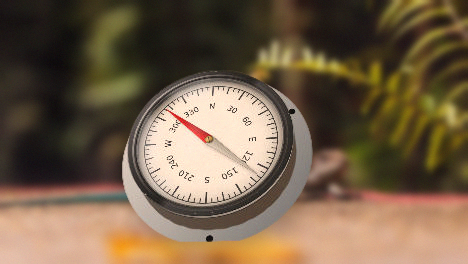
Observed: 310 °
